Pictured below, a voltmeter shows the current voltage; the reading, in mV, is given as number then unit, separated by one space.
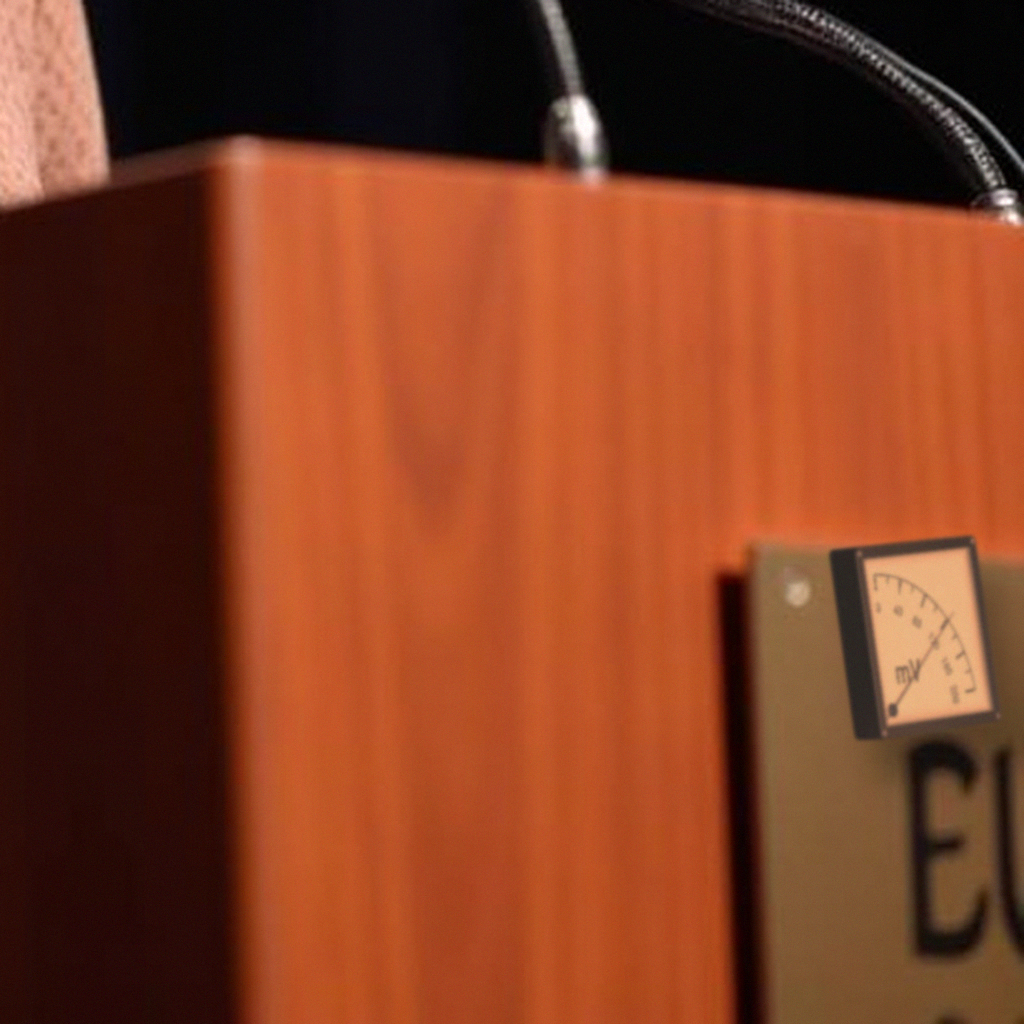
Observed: 120 mV
